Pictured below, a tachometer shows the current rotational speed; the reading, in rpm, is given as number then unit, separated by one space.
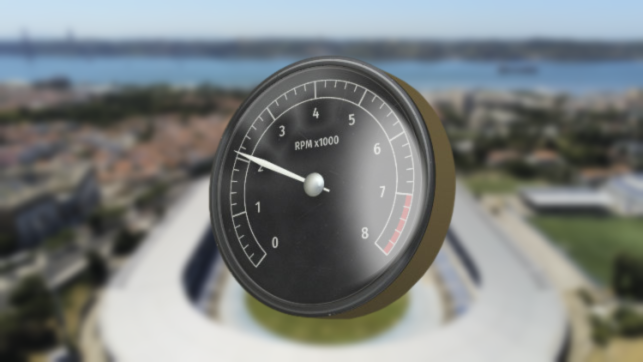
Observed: 2100 rpm
